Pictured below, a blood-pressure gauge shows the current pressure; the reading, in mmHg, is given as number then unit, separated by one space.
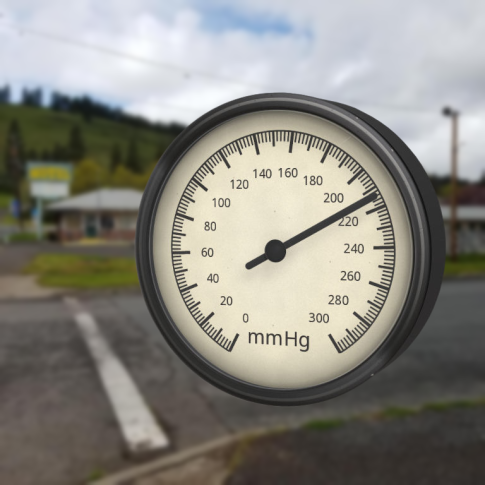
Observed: 214 mmHg
